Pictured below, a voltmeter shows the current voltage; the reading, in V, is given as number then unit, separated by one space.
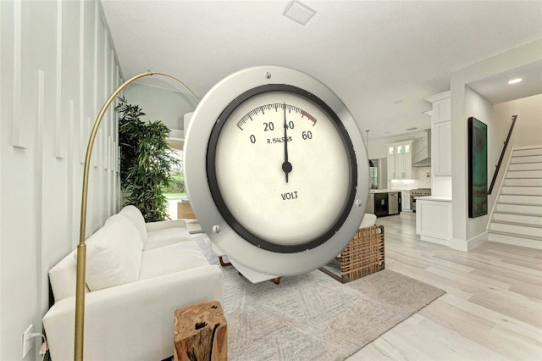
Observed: 35 V
